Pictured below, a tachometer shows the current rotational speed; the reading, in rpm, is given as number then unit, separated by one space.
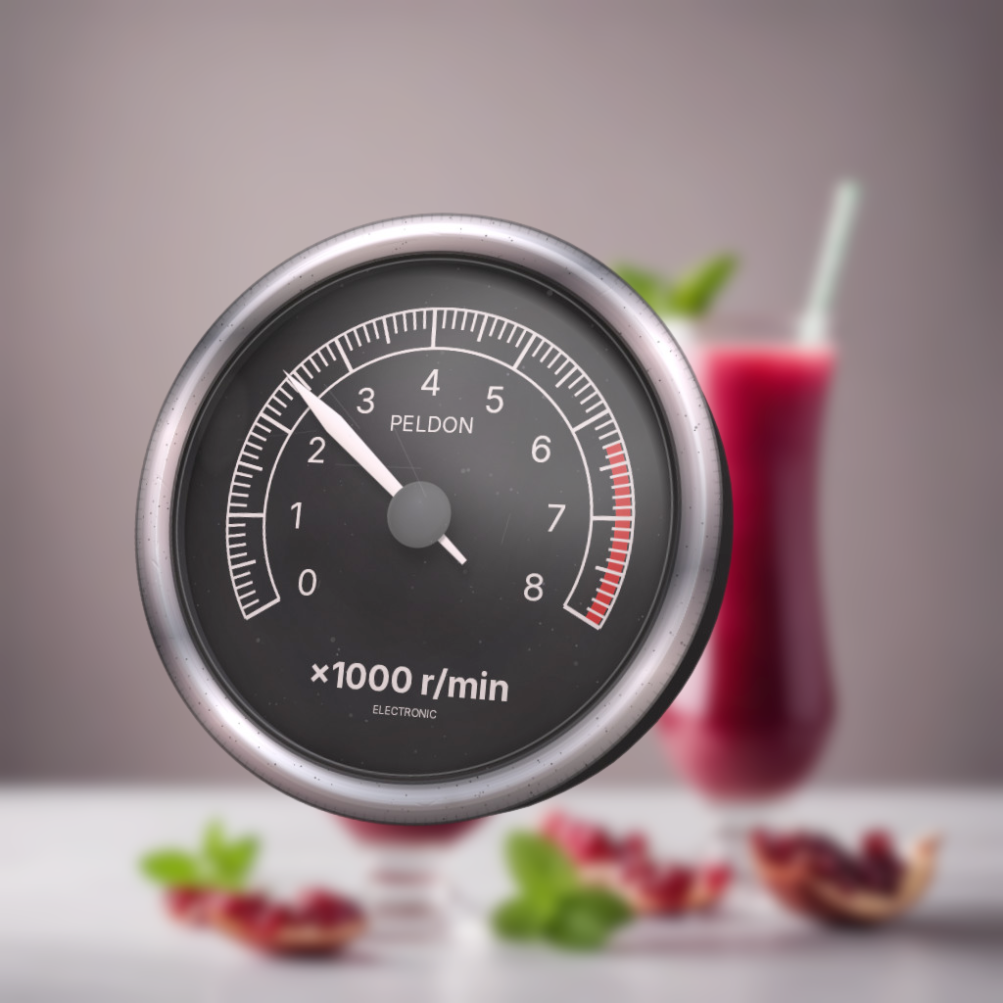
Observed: 2450 rpm
